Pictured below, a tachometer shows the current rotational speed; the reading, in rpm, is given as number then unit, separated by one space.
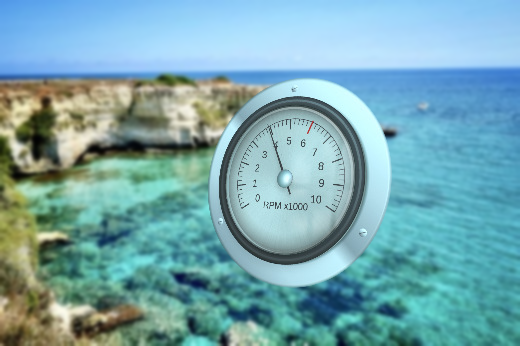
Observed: 4000 rpm
